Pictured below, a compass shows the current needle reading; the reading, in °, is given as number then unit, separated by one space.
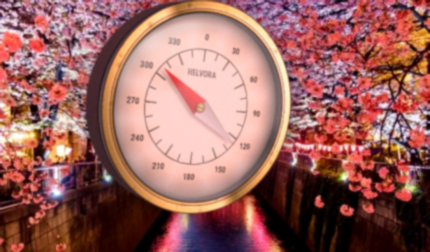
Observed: 307.5 °
